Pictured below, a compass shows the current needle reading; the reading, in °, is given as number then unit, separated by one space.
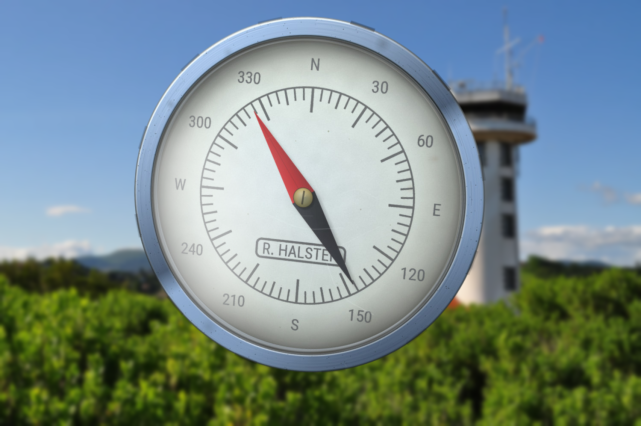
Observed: 325 °
